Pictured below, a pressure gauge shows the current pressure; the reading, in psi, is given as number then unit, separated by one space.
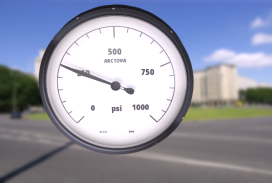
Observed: 250 psi
